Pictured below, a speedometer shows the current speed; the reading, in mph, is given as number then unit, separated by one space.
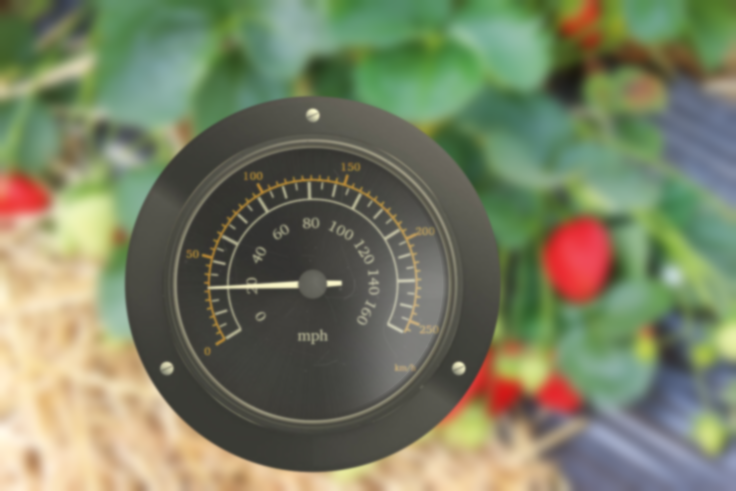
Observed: 20 mph
